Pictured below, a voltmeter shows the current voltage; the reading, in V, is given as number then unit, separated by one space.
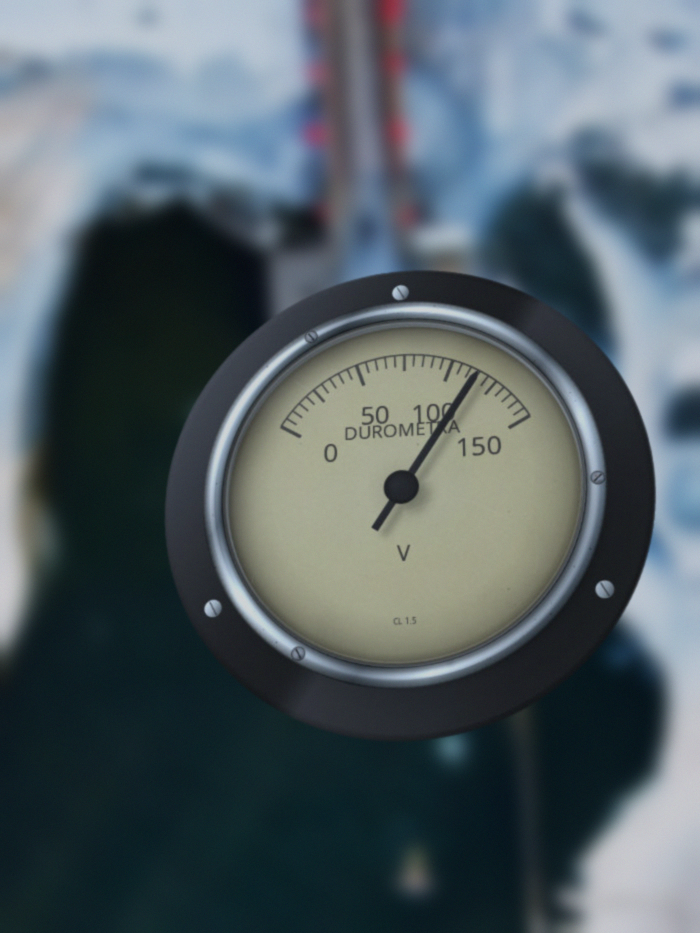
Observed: 115 V
